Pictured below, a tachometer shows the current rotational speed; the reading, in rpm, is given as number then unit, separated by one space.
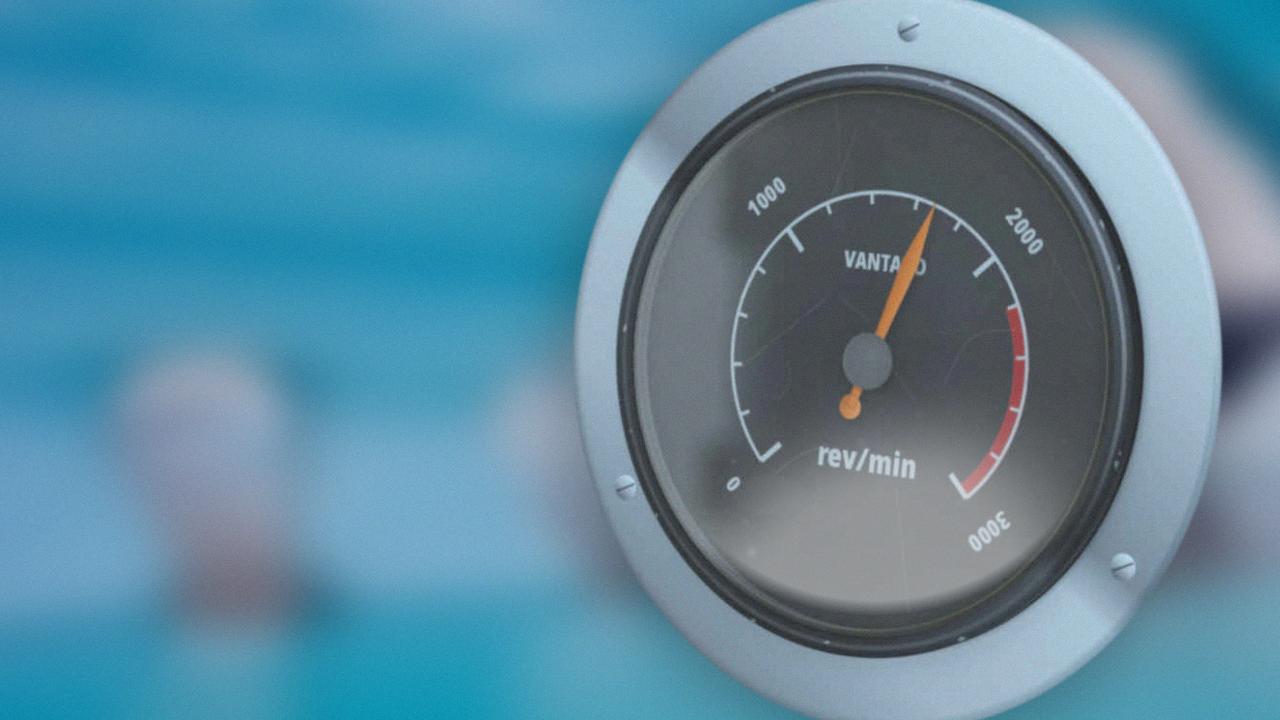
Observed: 1700 rpm
